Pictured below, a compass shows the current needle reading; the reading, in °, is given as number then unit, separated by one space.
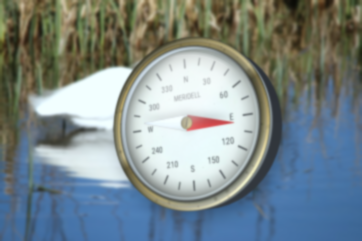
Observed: 97.5 °
